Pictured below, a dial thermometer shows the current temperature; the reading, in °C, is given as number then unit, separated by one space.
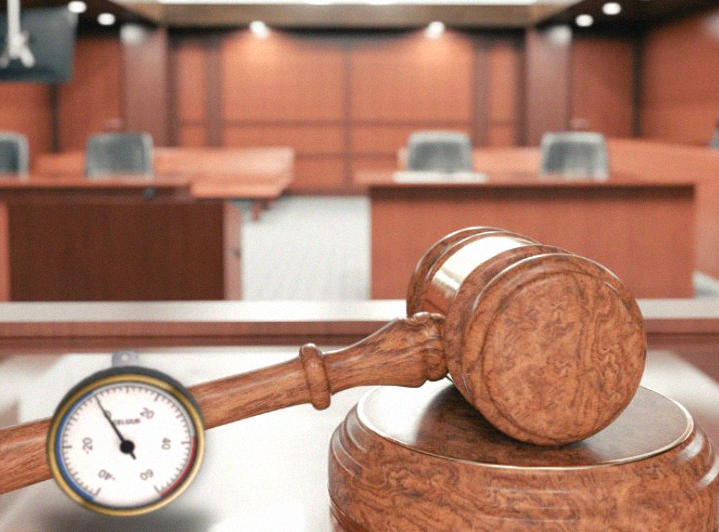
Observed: 0 °C
